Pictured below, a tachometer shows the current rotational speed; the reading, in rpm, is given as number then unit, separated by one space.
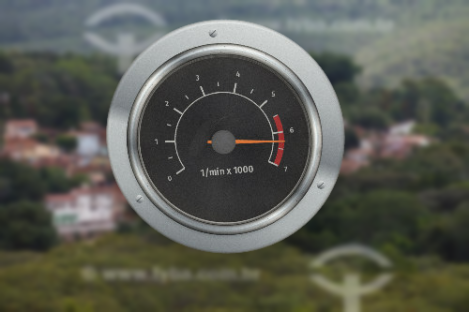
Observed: 6250 rpm
